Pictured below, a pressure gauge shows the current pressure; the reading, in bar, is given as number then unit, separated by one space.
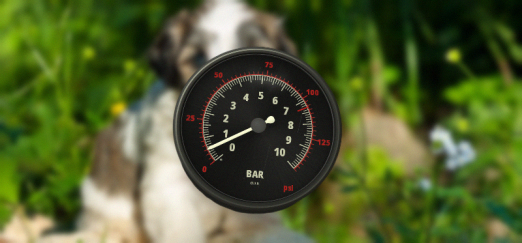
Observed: 0.5 bar
